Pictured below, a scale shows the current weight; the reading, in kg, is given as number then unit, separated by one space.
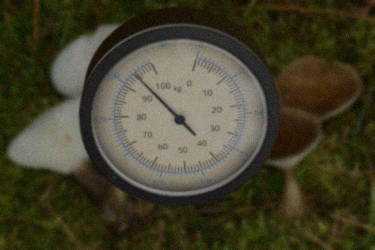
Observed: 95 kg
